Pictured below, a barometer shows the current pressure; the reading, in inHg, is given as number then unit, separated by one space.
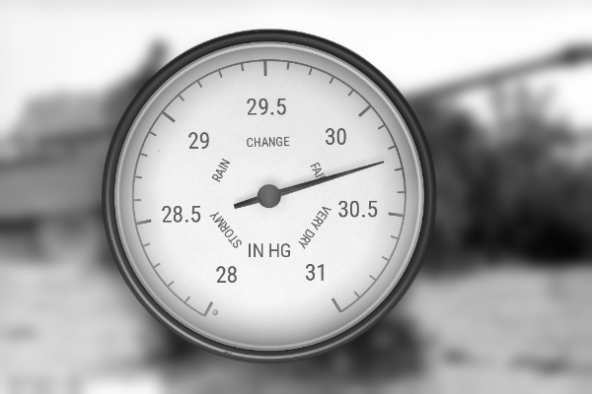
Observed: 30.25 inHg
